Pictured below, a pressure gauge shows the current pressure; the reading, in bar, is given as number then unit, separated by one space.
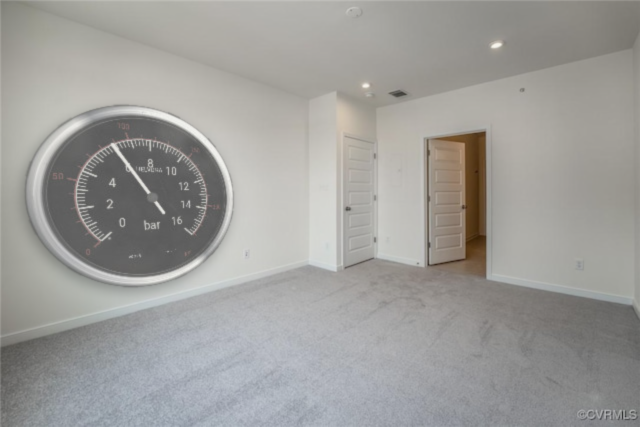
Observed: 6 bar
